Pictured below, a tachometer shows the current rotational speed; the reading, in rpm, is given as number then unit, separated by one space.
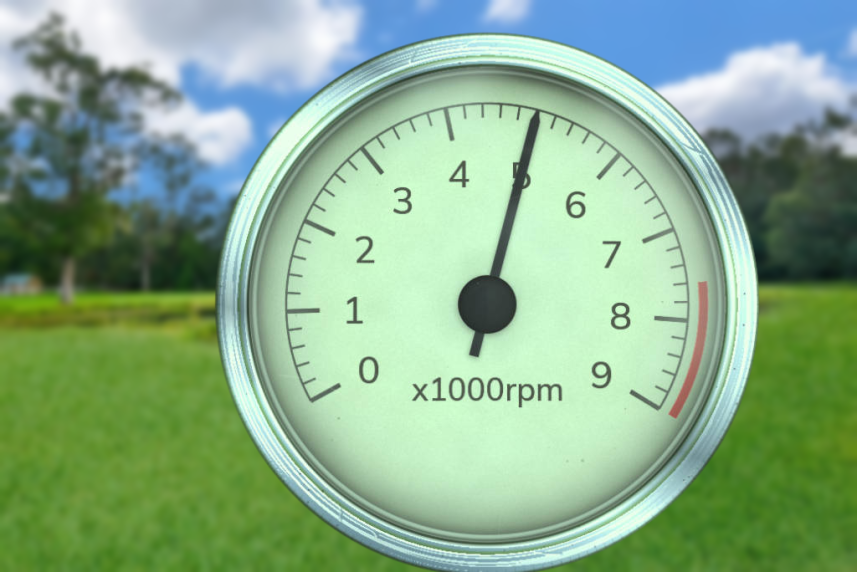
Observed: 5000 rpm
